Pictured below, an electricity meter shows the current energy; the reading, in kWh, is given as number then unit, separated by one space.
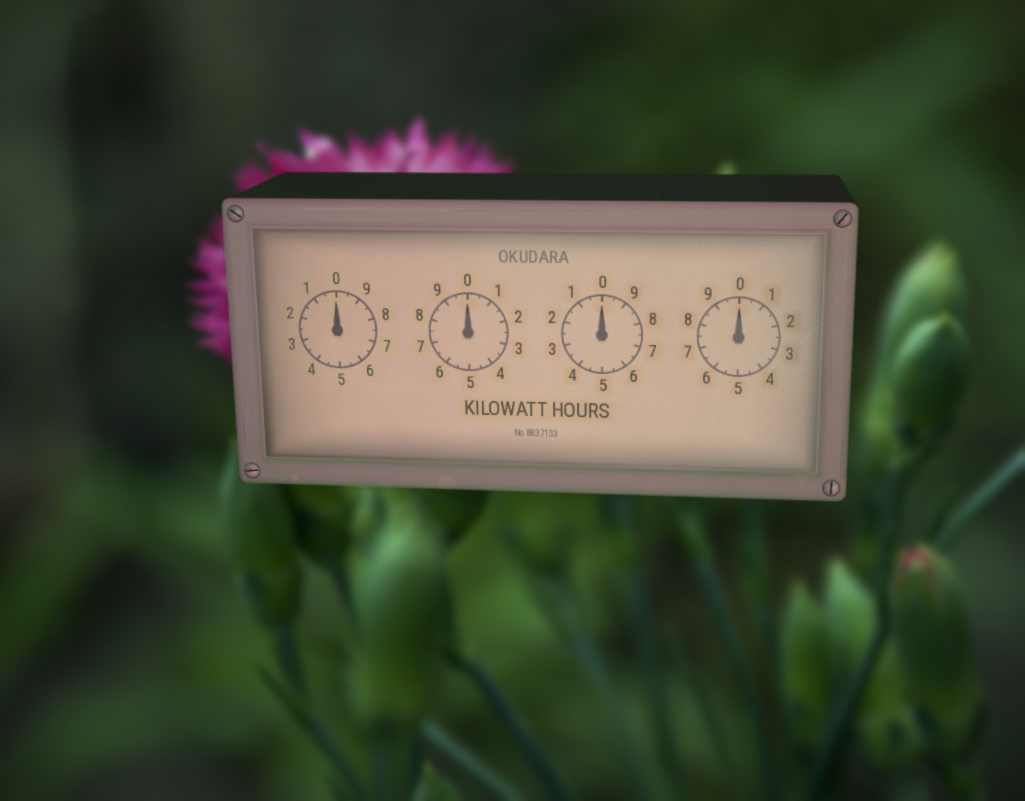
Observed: 0 kWh
